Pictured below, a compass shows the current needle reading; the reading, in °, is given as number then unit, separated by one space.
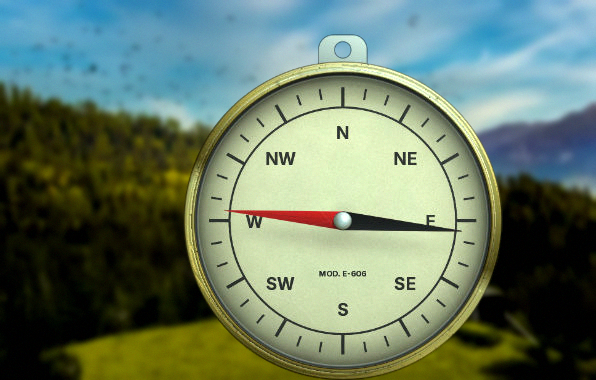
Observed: 275 °
